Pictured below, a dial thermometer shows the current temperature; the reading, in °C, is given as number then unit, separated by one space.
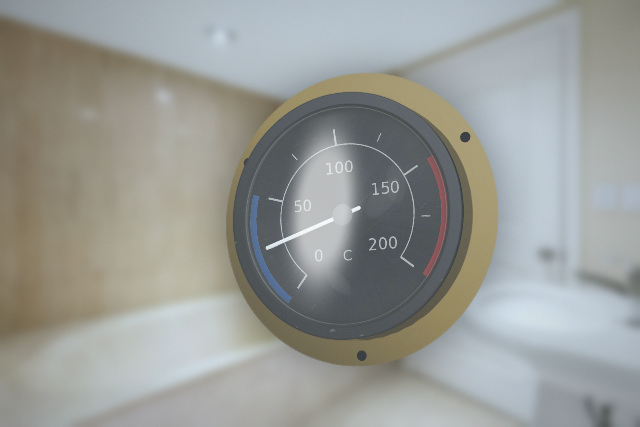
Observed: 25 °C
